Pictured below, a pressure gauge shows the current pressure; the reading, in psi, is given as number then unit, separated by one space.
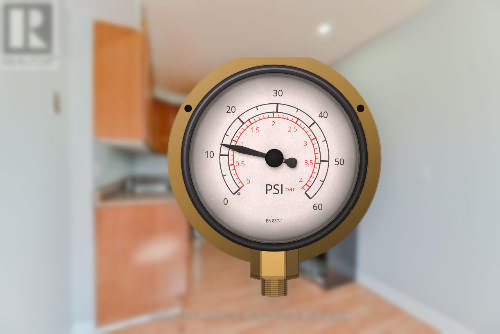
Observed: 12.5 psi
